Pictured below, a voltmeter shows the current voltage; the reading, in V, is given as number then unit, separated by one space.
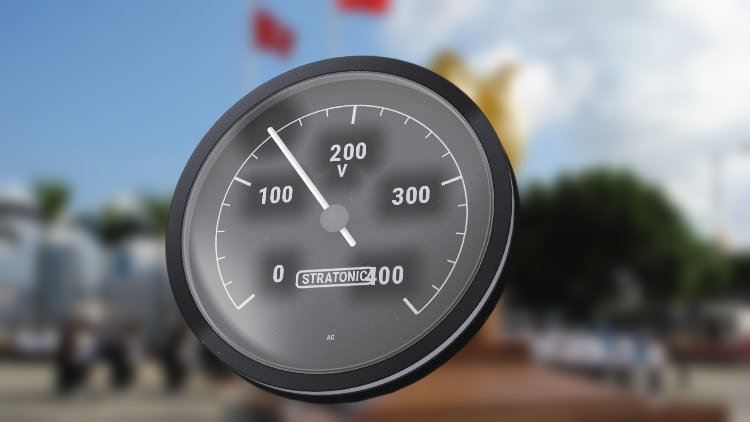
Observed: 140 V
